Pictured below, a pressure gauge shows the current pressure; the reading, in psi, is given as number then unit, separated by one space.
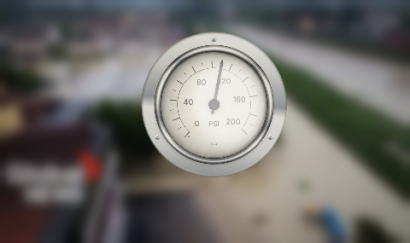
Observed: 110 psi
